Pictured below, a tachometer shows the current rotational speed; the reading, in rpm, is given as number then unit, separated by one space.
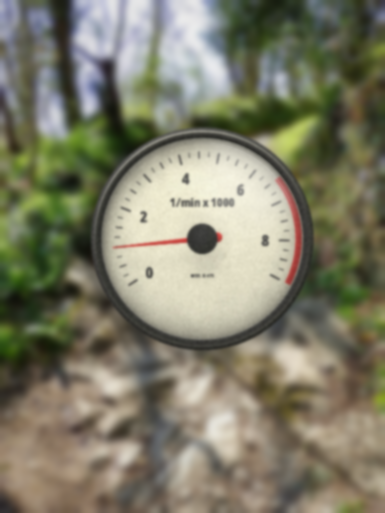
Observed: 1000 rpm
